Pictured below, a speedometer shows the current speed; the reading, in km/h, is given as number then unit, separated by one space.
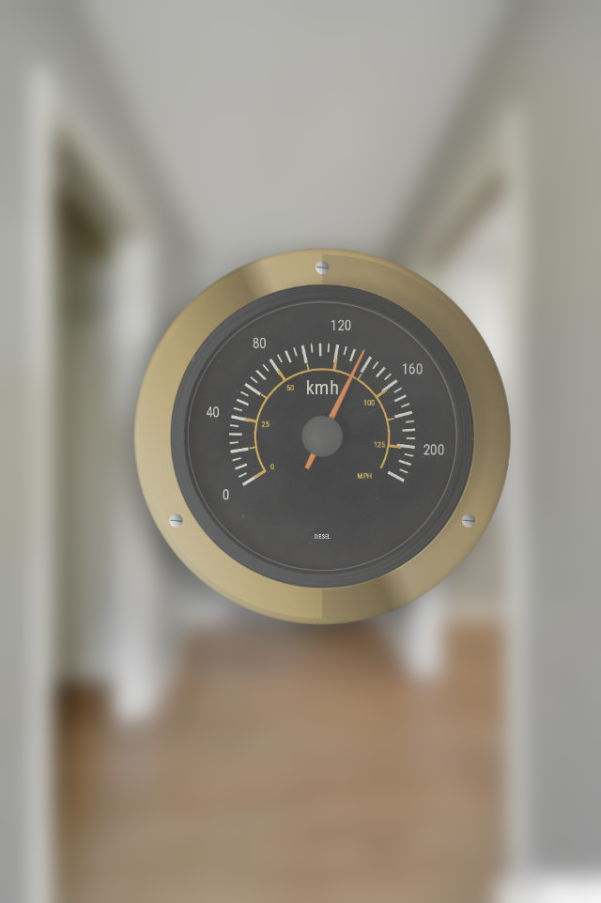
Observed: 135 km/h
